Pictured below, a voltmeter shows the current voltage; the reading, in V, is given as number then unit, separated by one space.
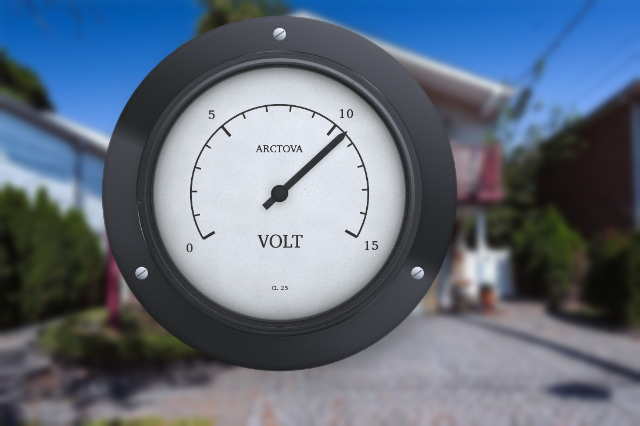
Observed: 10.5 V
